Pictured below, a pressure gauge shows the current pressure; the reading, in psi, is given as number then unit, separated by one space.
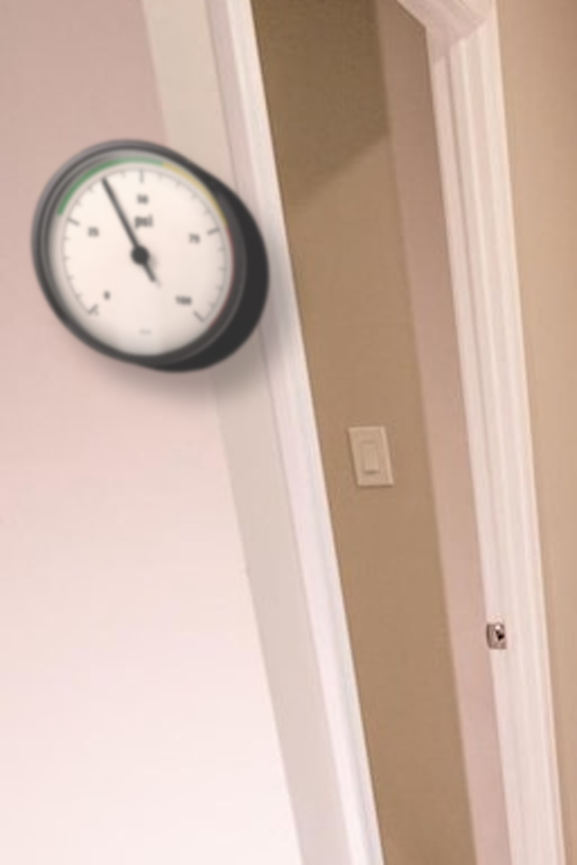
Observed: 40 psi
